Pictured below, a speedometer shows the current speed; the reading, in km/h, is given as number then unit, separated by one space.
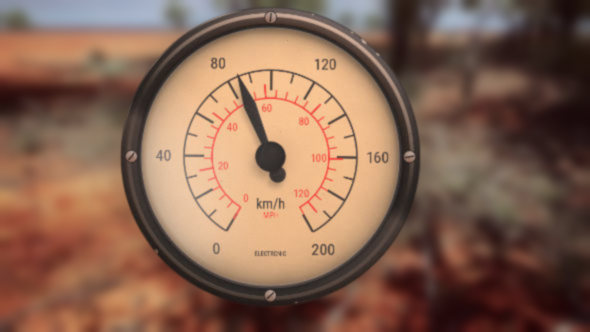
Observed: 85 km/h
